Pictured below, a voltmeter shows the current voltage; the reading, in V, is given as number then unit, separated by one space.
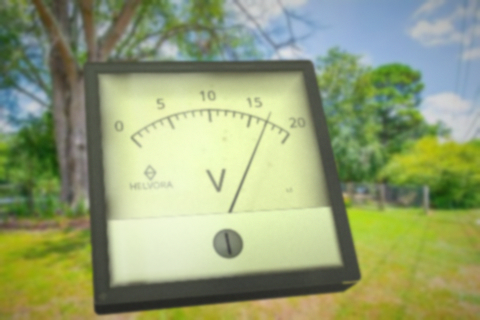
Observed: 17 V
